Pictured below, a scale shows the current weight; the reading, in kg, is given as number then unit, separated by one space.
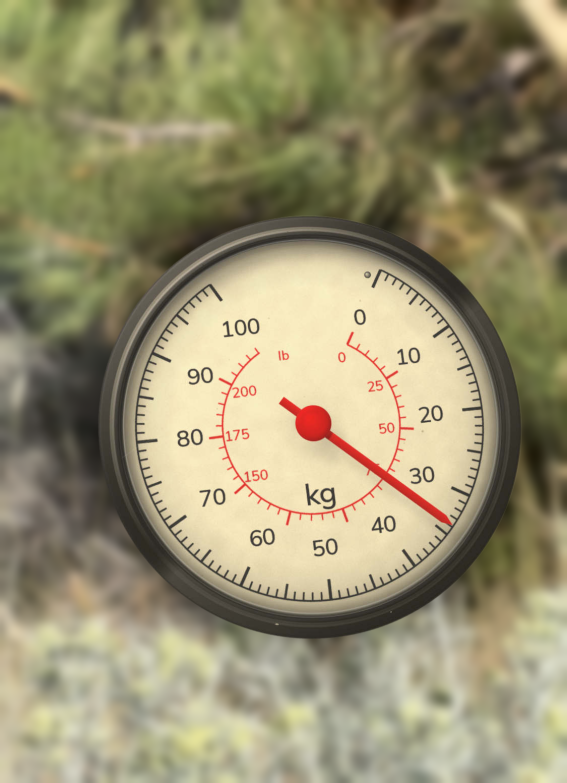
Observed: 34 kg
